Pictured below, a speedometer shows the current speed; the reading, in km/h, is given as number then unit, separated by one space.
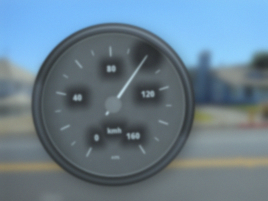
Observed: 100 km/h
